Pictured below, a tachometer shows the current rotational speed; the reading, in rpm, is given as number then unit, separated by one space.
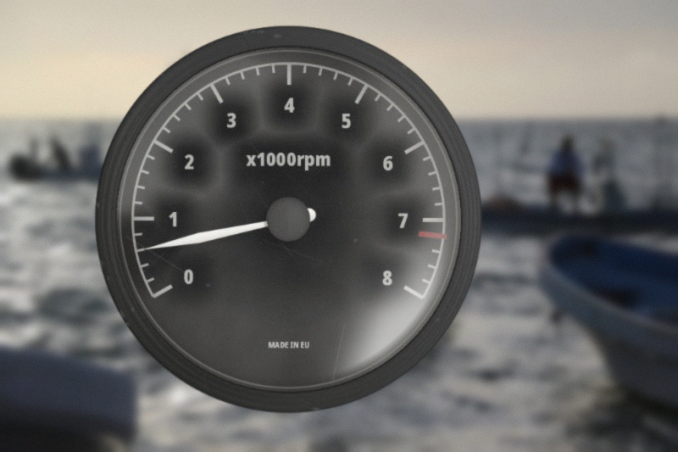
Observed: 600 rpm
